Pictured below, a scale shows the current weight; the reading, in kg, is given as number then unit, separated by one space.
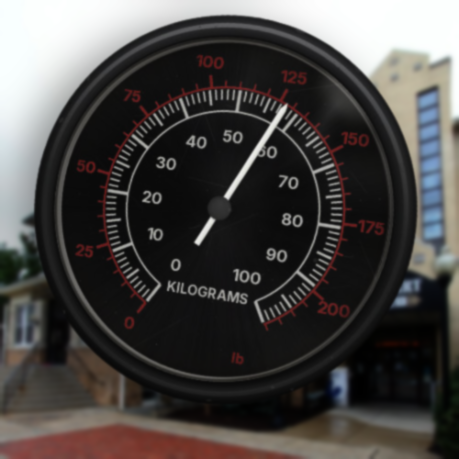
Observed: 58 kg
